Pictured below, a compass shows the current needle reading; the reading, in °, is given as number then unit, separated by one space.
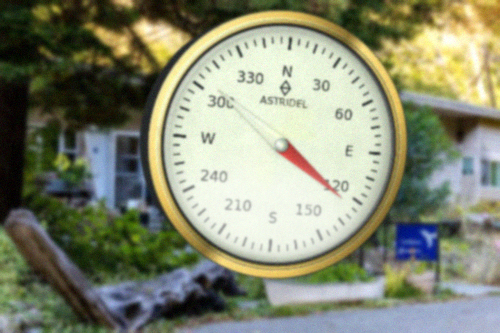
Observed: 125 °
